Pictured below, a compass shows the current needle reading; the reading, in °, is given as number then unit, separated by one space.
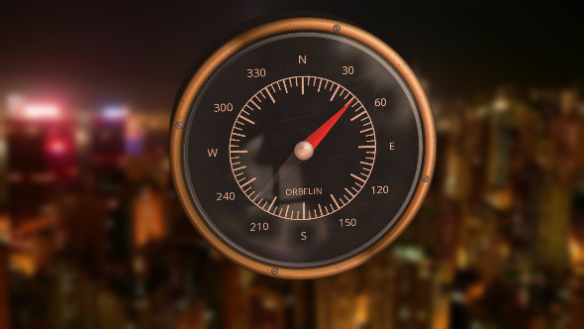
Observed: 45 °
